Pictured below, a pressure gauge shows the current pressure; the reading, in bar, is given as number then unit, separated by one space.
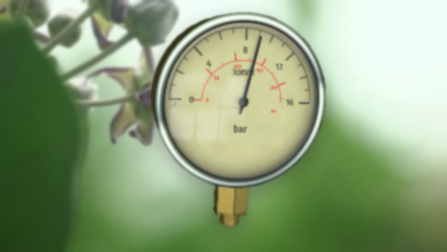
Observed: 9 bar
